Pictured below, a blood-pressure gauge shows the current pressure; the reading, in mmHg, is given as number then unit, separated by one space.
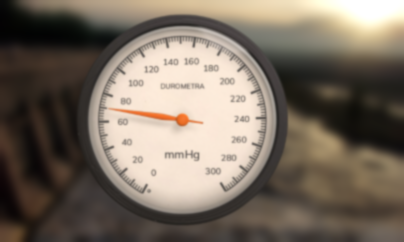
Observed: 70 mmHg
